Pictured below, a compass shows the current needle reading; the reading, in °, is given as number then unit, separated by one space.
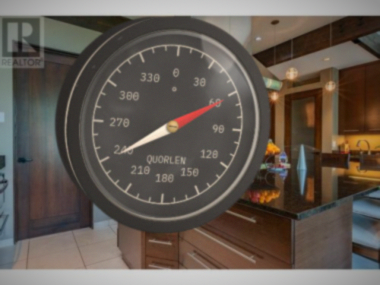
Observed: 60 °
